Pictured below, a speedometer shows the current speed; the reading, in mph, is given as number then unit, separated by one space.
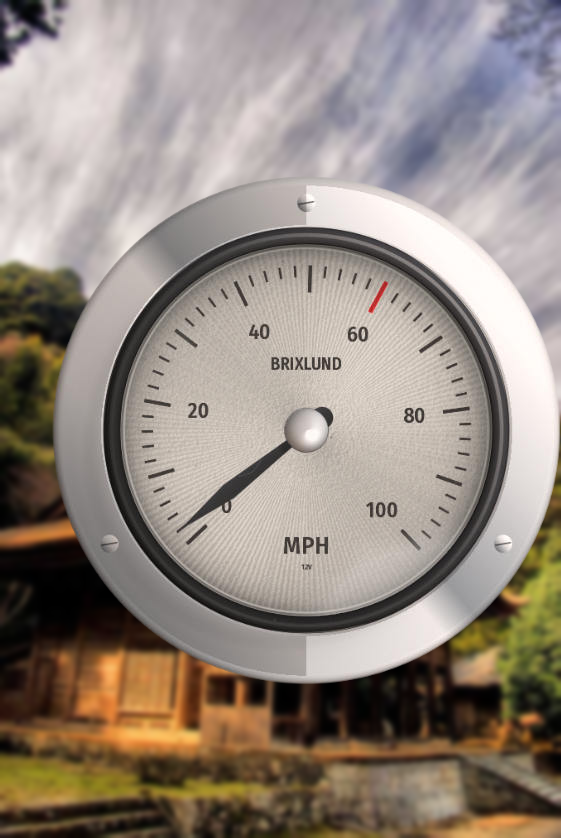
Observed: 2 mph
